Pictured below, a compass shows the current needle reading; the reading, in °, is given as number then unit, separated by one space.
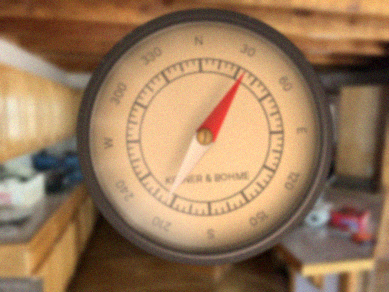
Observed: 35 °
